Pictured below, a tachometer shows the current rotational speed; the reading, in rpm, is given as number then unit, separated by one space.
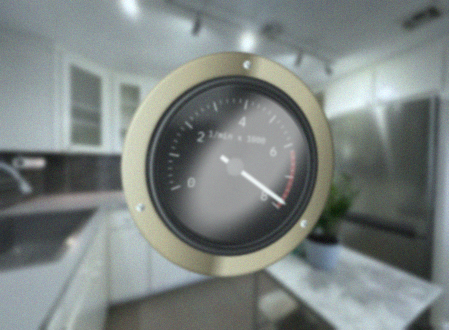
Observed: 7800 rpm
